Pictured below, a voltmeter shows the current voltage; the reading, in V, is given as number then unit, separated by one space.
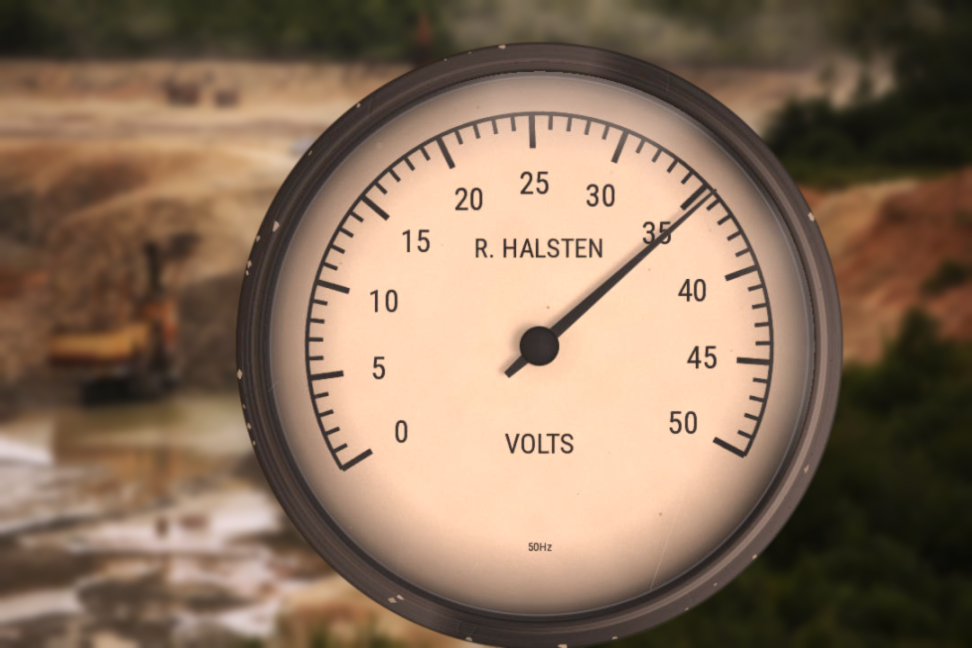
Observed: 35.5 V
